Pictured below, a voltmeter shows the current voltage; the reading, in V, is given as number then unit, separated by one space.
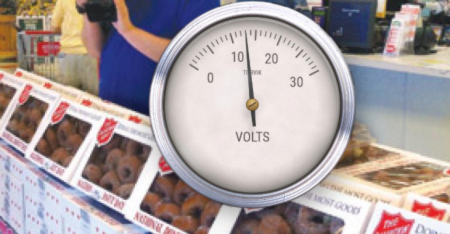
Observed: 13 V
